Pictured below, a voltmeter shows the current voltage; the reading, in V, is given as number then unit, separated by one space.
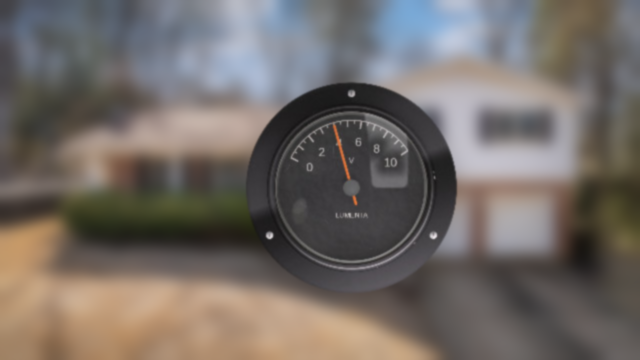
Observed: 4 V
